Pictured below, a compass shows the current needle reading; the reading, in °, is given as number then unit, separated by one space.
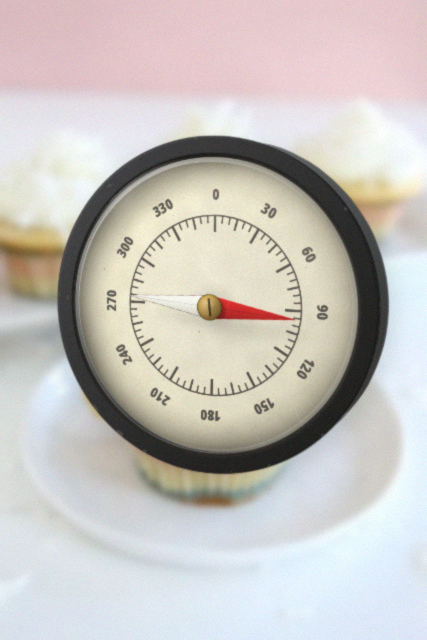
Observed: 95 °
